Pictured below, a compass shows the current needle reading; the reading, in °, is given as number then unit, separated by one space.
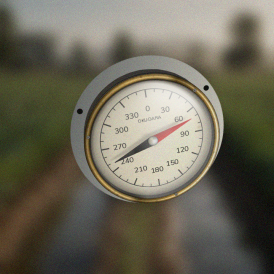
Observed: 70 °
